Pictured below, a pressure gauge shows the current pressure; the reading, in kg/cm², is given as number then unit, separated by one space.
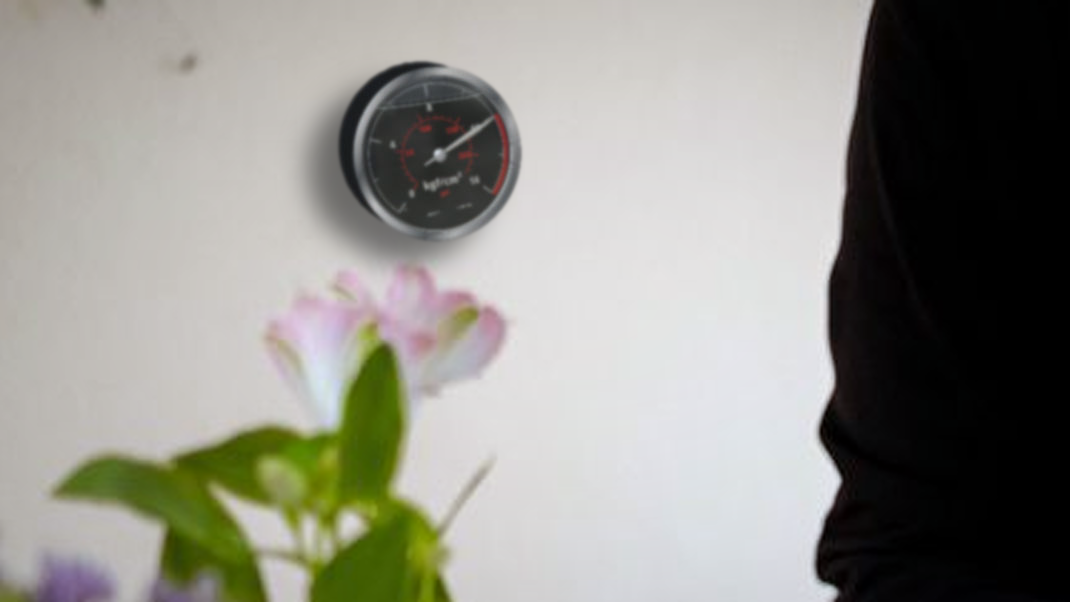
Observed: 12 kg/cm²
